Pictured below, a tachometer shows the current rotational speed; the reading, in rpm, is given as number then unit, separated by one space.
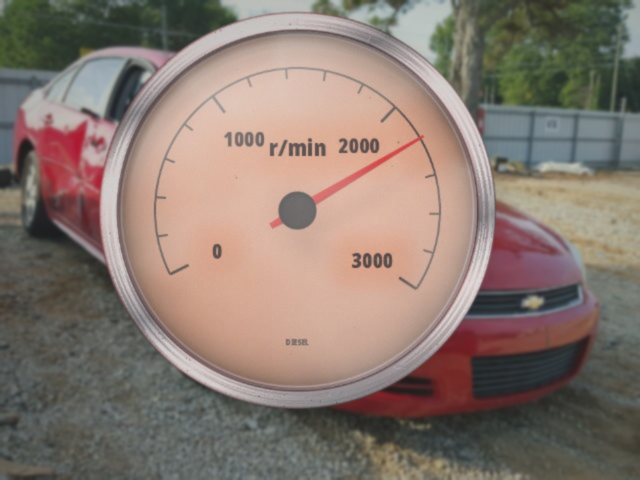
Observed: 2200 rpm
